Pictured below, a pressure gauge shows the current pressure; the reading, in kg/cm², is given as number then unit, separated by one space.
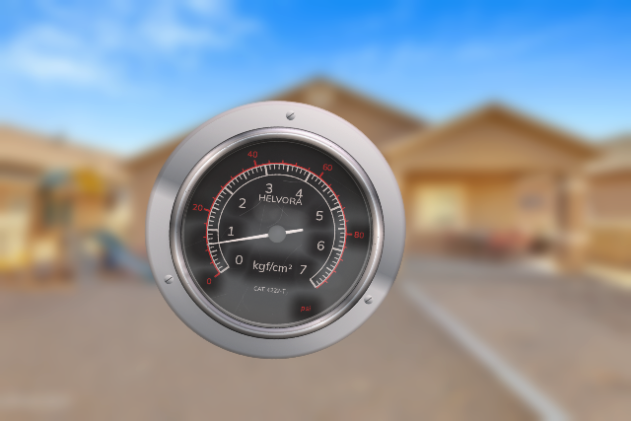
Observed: 0.7 kg/cm²
